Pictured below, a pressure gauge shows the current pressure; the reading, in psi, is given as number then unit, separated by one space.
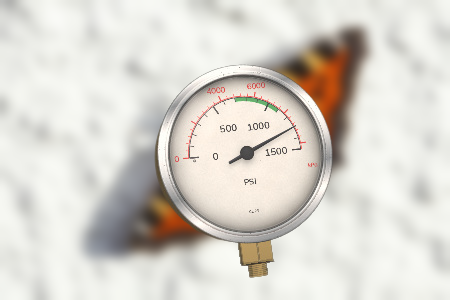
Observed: 1300 psi
